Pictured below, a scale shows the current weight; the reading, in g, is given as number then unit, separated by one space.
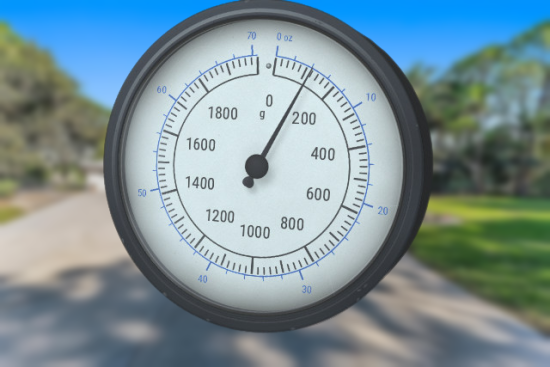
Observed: 120 g
